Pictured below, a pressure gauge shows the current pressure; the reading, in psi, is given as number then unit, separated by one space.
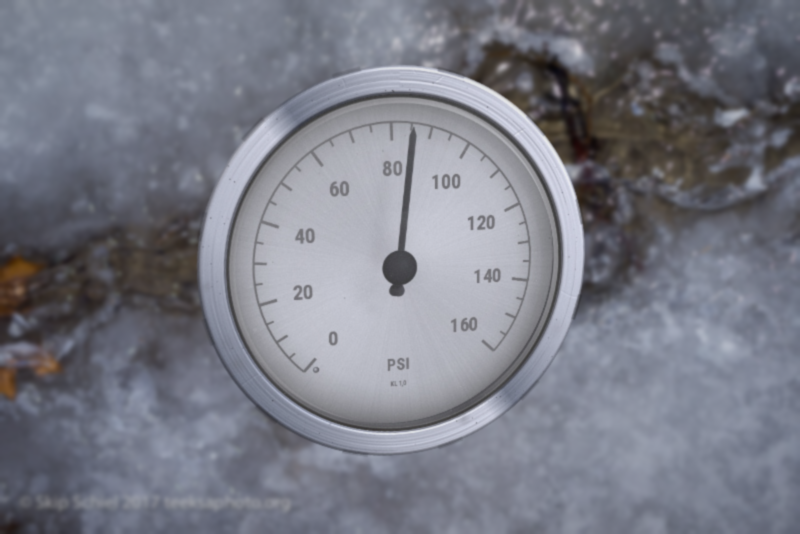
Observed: 85 psi
